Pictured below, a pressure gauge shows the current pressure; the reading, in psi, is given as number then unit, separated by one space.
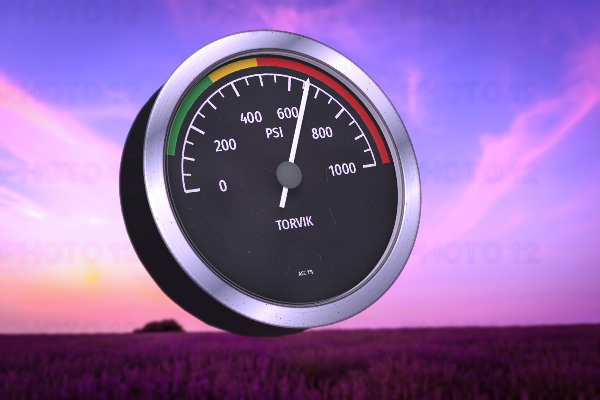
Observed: 650 psi
